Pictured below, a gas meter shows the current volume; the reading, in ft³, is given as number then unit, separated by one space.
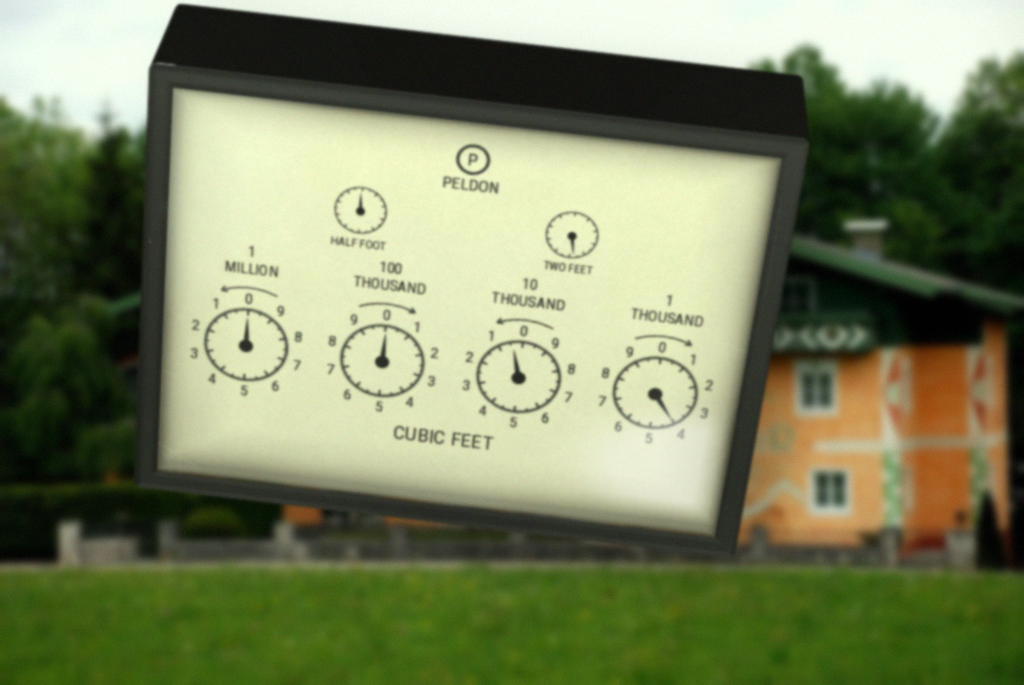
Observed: 400 ft³
